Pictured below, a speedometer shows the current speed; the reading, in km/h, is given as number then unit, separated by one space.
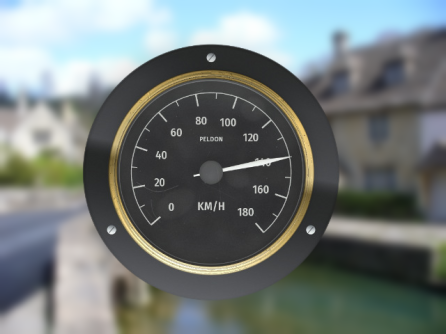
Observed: 140 km/h
